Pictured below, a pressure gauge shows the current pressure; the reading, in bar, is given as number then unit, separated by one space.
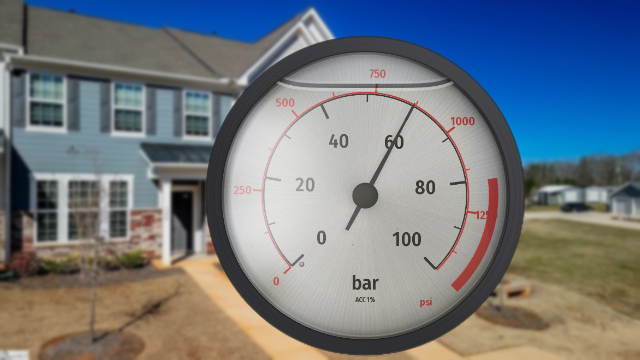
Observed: 60 bar
